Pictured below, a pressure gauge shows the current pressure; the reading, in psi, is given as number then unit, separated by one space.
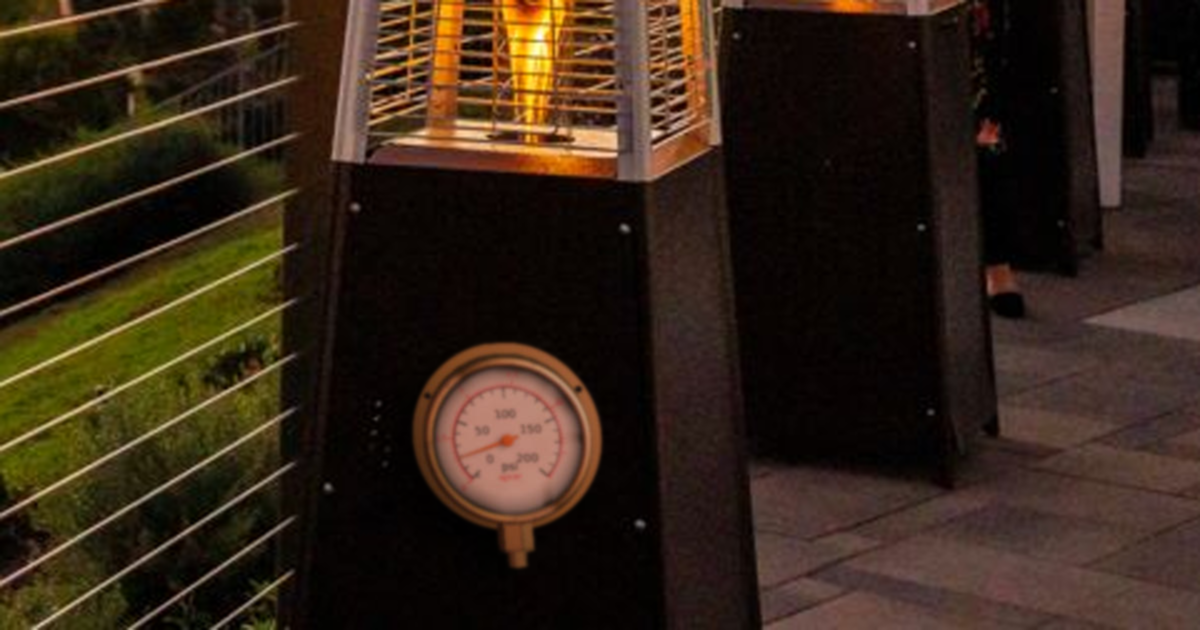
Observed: 20 psi
